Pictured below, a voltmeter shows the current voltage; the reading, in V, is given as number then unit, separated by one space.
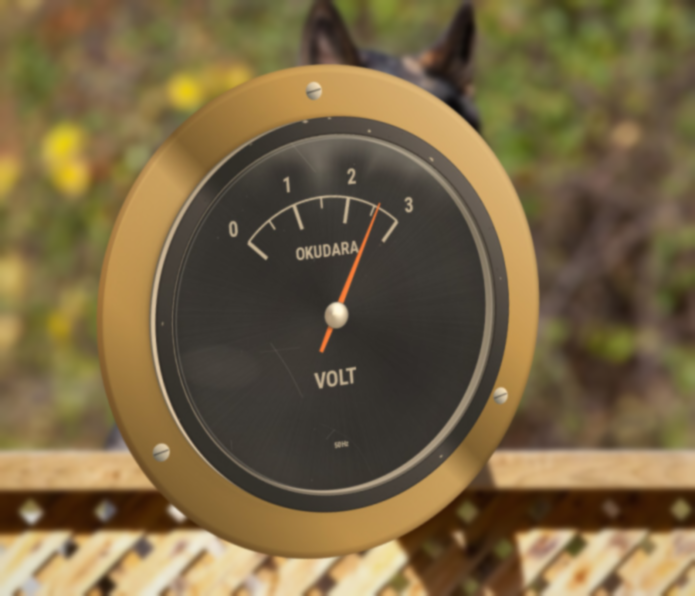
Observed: 2.5 V
